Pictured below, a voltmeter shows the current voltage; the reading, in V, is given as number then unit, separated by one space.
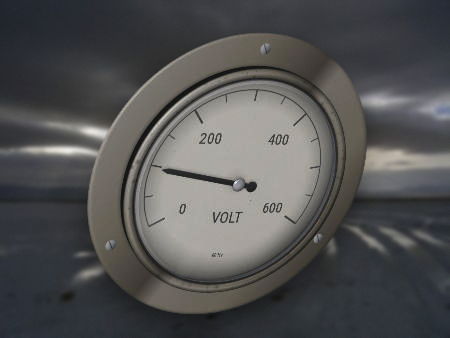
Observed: 100 V
